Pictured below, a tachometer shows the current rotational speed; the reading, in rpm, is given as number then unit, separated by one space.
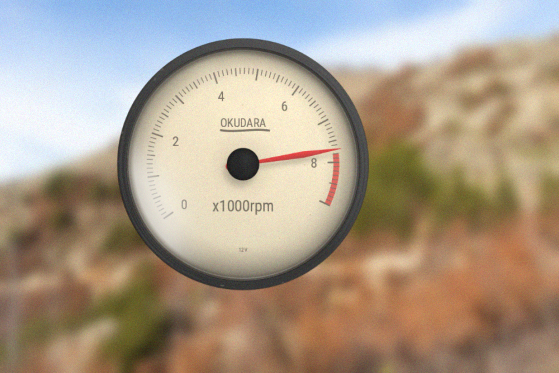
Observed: 7700 rpm
